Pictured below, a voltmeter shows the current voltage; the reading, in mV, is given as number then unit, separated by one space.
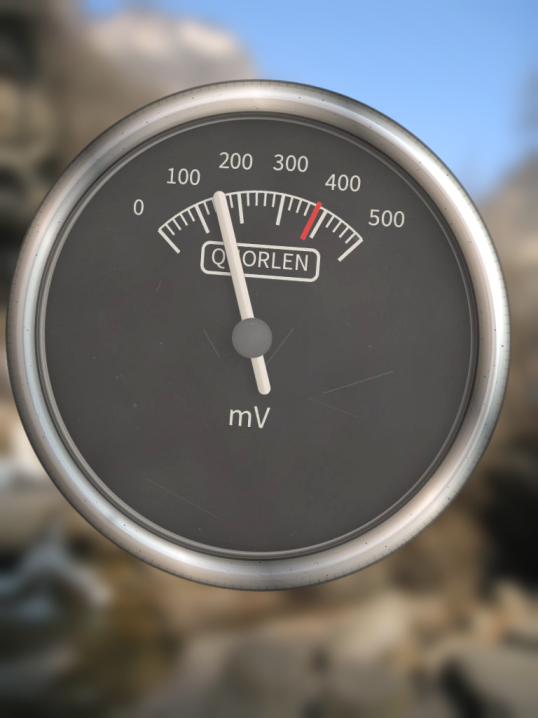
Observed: 160 mV
